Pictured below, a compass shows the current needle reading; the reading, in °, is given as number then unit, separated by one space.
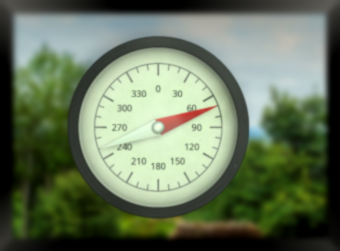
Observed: 70 °
